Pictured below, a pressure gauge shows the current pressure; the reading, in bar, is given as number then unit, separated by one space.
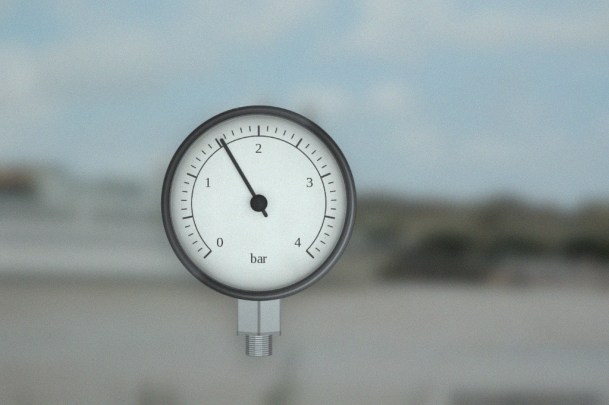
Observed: 1.55 bar
